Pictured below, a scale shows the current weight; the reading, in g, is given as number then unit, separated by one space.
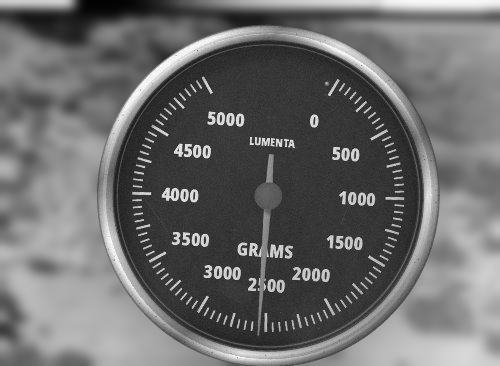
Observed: 2550 g
